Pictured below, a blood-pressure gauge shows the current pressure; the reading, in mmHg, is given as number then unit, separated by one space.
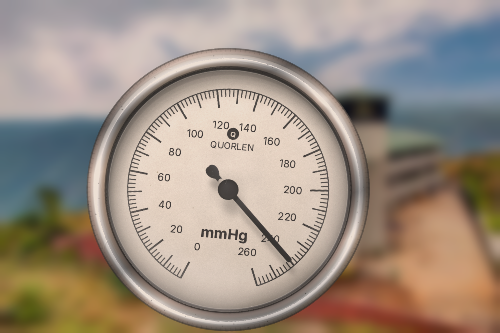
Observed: 240 mmHg
